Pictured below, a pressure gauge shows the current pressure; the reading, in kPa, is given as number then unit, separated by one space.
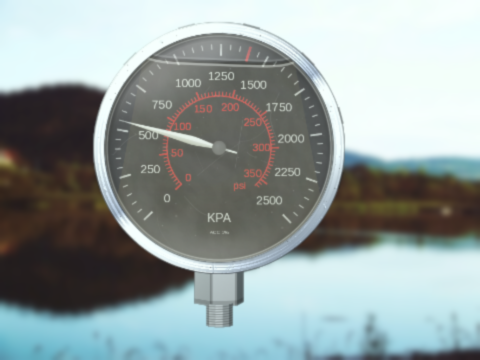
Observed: 550 kPa
